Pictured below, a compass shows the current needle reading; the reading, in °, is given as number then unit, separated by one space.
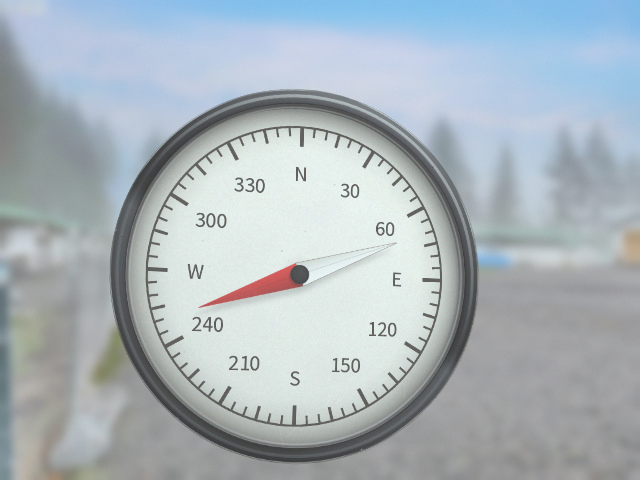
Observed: 250 °
